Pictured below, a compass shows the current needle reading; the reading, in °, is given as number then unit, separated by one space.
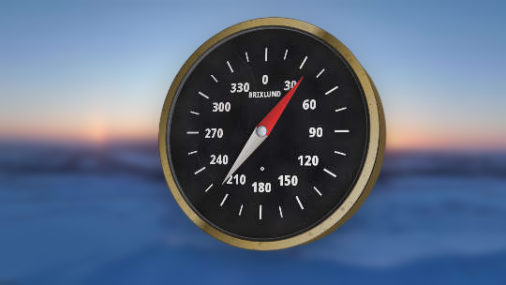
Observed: 37.5 °
